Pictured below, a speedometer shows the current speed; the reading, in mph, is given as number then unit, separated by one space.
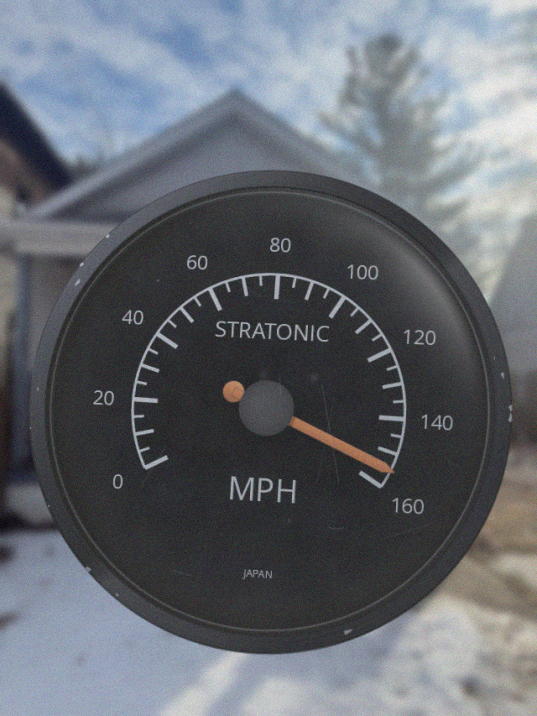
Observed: 155 mph
